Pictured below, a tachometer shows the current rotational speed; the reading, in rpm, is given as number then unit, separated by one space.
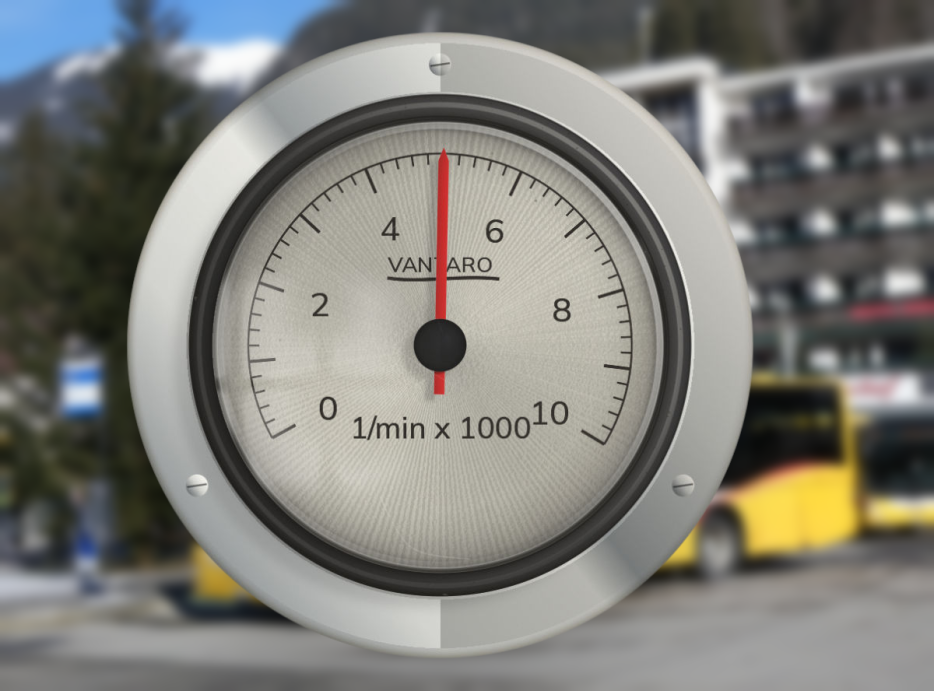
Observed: 5000 rpm
